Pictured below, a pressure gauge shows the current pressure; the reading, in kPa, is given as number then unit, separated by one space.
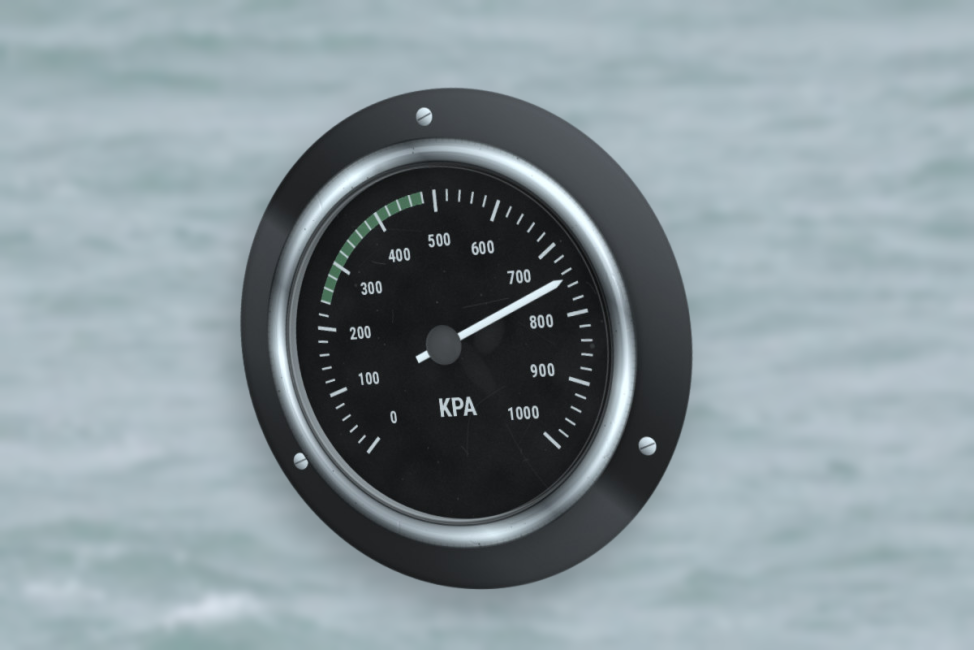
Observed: 750 kPa
